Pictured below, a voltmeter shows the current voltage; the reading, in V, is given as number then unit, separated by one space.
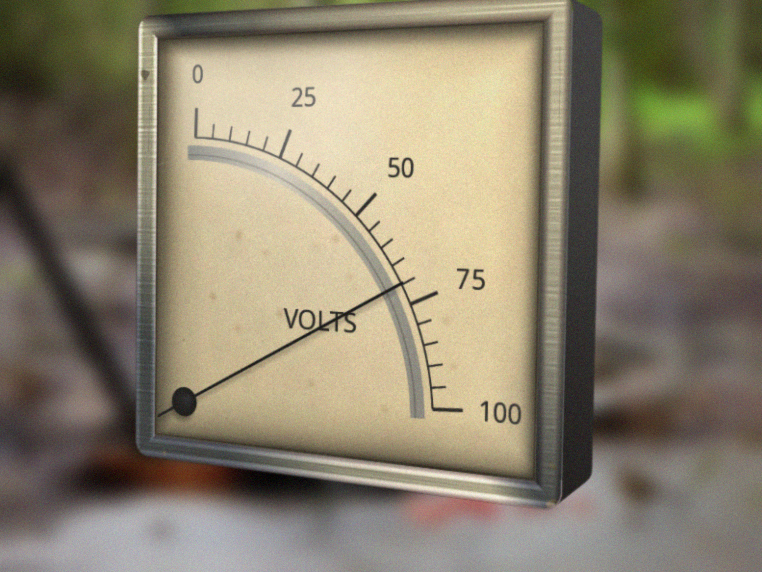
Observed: 70 V
